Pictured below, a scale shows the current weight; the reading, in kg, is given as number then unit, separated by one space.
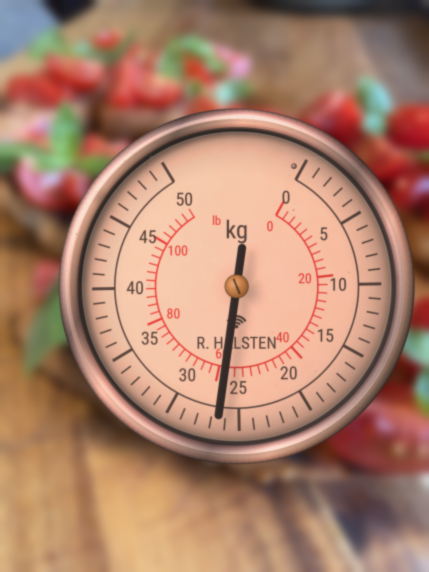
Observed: 26.5 kg
